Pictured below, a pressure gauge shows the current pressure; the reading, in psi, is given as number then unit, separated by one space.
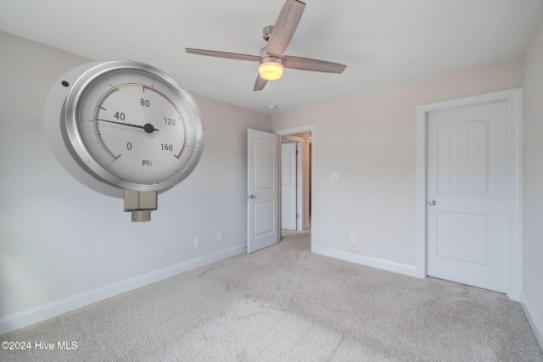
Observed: 30 psi
